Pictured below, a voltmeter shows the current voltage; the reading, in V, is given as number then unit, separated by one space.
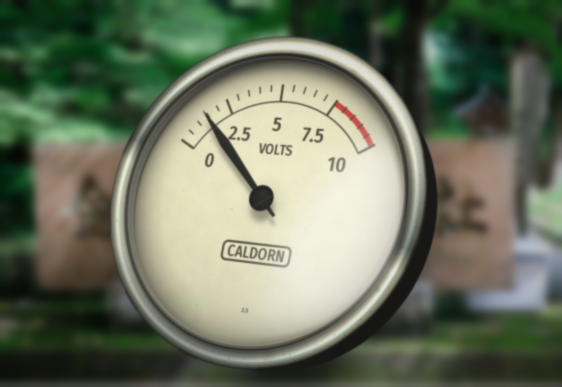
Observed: 1.5 V
